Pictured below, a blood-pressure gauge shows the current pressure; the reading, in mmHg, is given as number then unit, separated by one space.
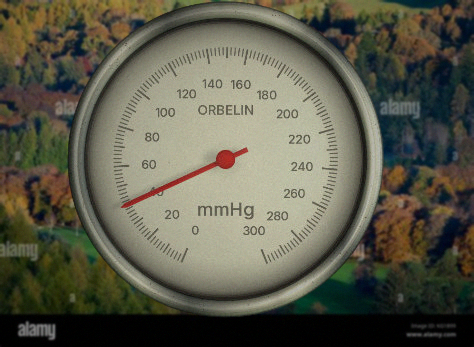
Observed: 40 mmHg
